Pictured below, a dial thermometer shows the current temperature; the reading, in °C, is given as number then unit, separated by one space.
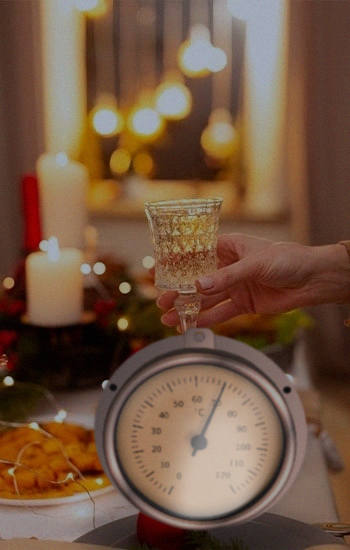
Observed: 70 °C
